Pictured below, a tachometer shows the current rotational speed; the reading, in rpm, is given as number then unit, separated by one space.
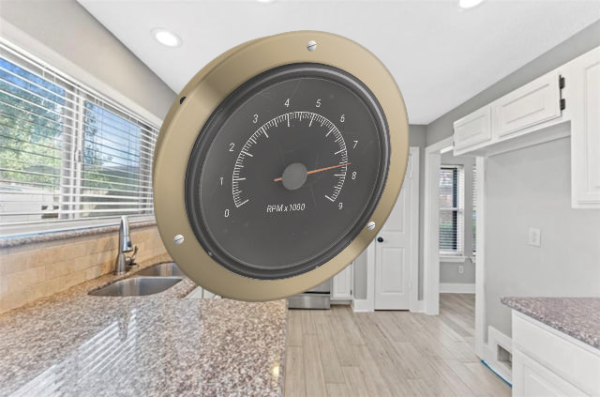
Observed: 7500 rpm
